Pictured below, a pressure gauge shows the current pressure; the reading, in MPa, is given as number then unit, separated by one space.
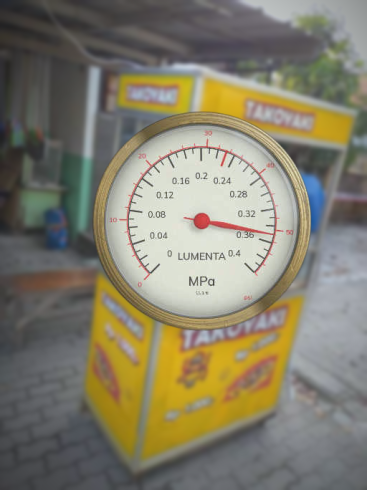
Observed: 0.35 MPa
